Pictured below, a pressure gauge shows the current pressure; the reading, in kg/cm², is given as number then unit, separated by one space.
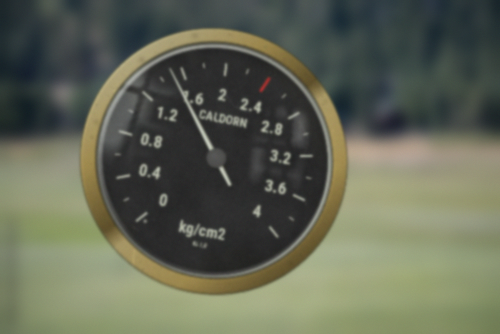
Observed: 1.5 kg/cm²
